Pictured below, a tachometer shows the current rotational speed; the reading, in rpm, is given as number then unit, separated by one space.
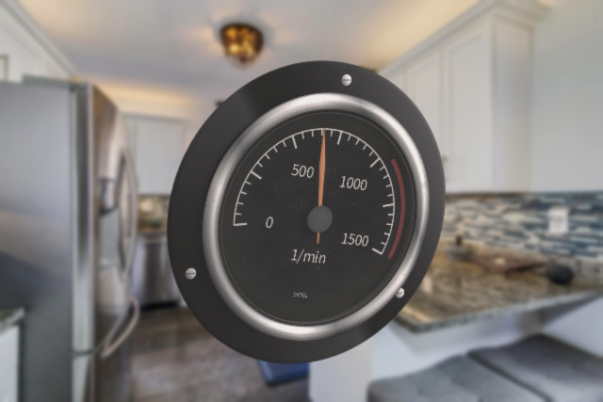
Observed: 650 rpm
